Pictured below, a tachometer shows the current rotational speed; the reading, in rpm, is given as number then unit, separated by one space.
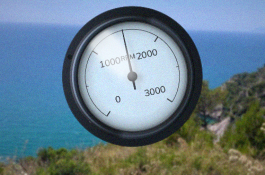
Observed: 1500 rpm
